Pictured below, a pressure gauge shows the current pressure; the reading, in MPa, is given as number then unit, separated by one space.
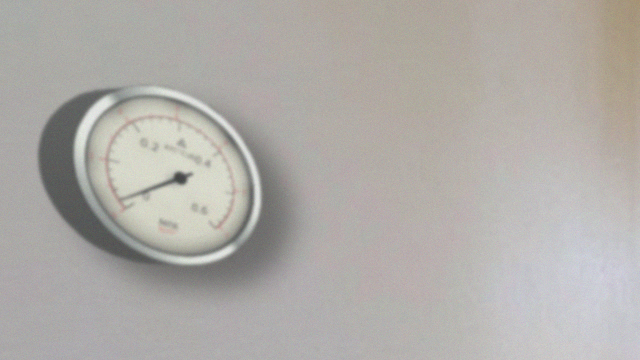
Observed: 0.02 MPa
